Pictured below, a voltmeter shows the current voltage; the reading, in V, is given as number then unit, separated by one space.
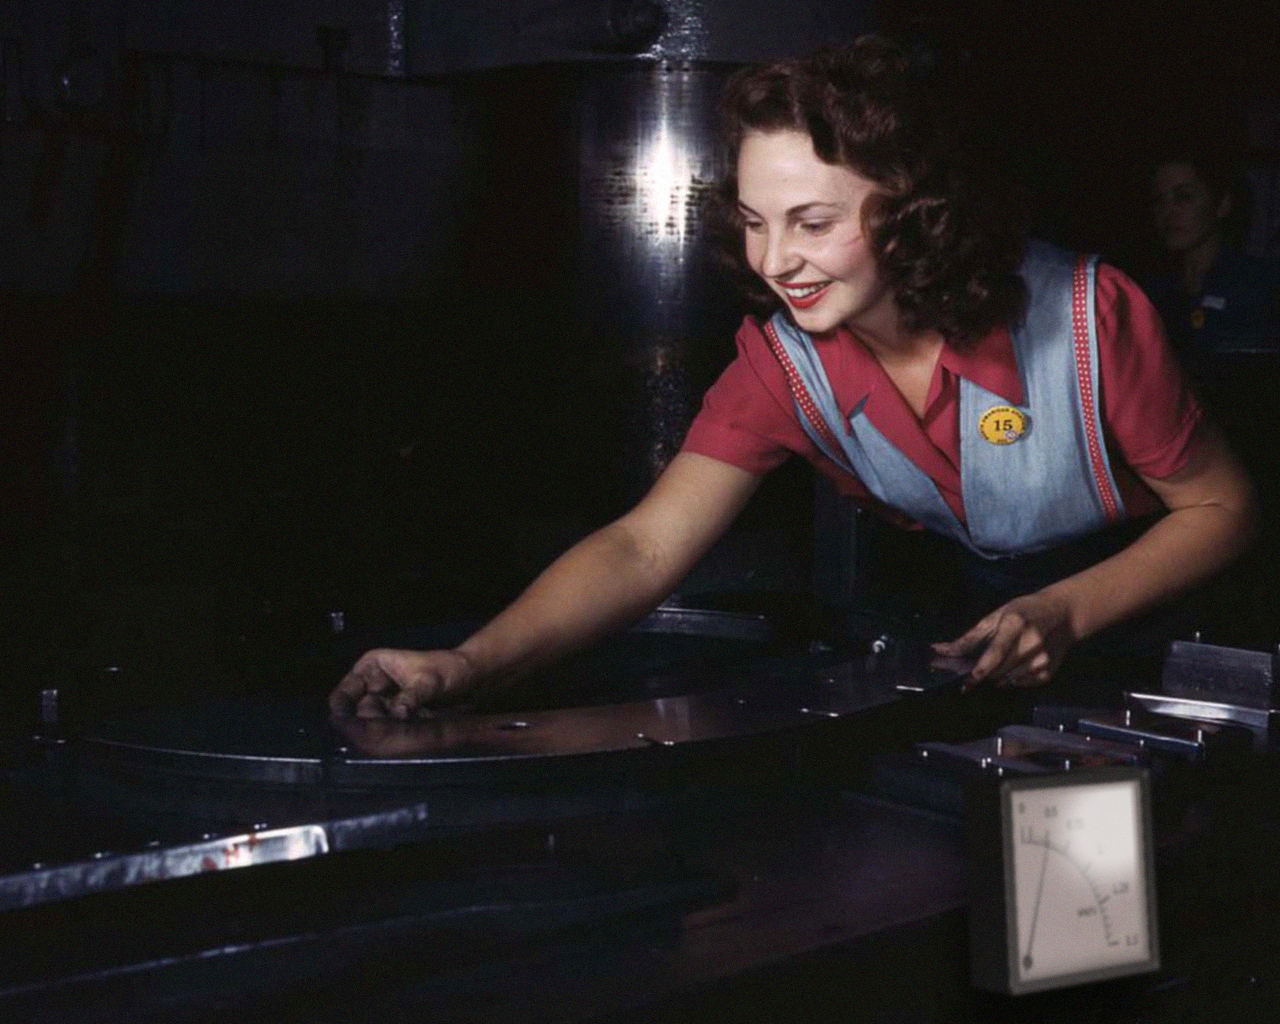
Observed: 0.5 V
